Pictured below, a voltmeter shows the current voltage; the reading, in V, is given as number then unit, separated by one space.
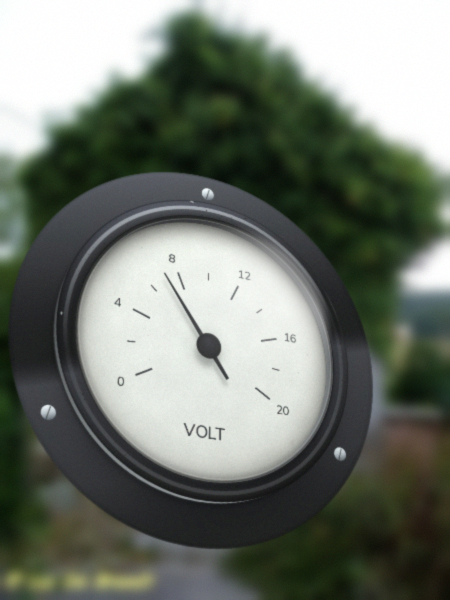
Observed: 7 V
